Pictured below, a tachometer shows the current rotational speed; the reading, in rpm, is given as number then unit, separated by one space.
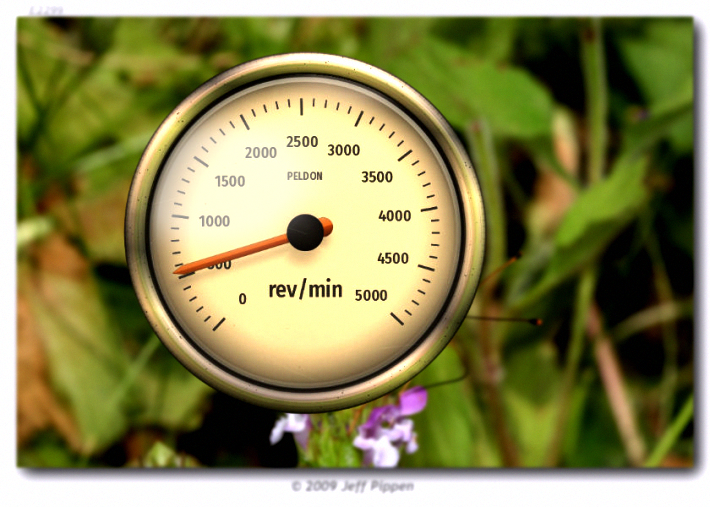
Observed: 550 rpm
